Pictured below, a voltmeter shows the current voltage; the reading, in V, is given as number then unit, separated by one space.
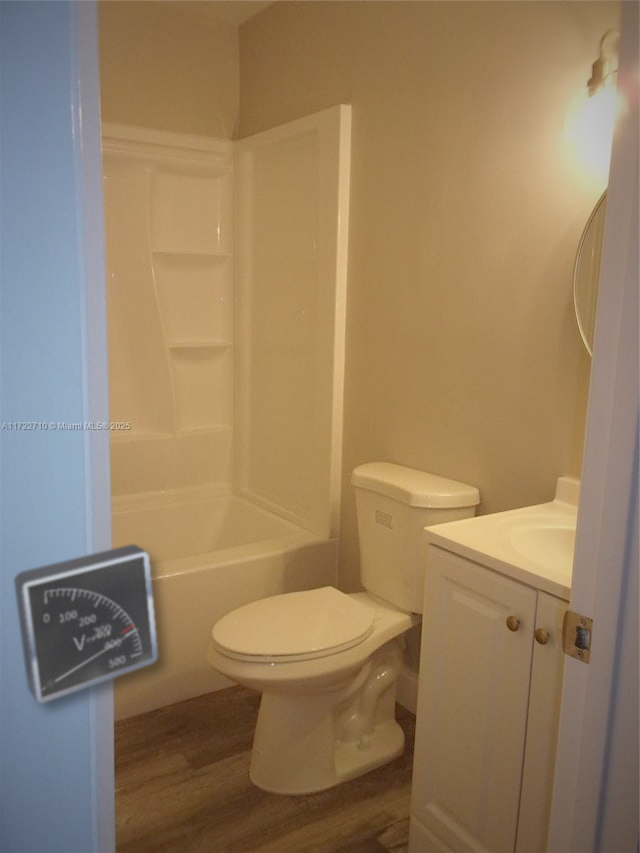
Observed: 400 V
